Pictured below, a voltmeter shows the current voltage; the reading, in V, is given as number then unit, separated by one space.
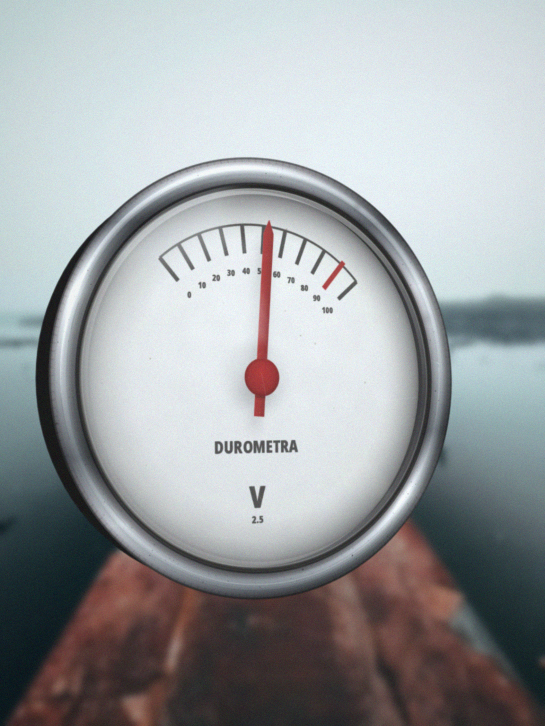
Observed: 50 V
